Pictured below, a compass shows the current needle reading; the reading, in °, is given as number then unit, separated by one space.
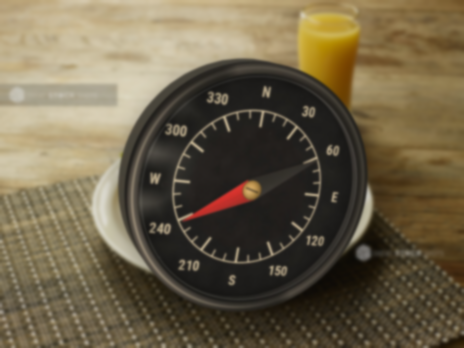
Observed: 240 °
